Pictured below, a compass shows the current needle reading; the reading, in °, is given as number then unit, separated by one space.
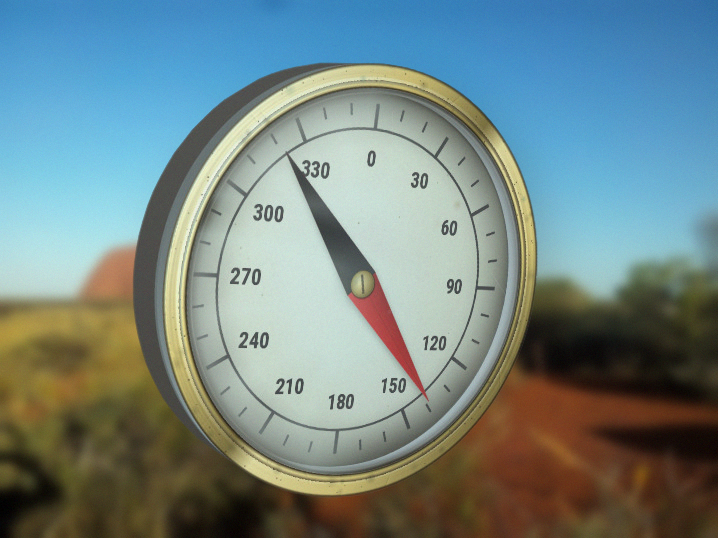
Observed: 140 °
